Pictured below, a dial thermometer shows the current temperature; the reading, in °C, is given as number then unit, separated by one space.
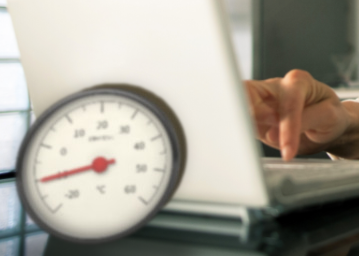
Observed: -10 °C
